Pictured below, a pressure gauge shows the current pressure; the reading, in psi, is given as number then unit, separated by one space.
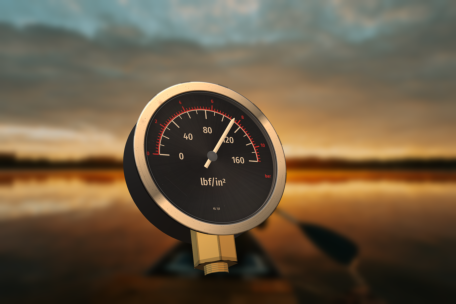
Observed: 110 psi
